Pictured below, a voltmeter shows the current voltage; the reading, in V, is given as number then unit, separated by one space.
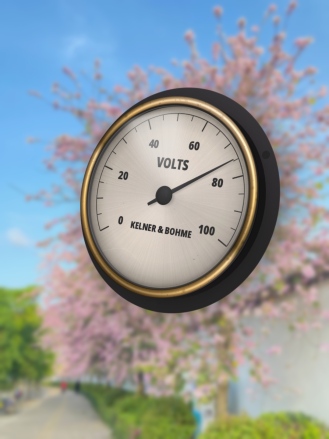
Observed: 75 V
